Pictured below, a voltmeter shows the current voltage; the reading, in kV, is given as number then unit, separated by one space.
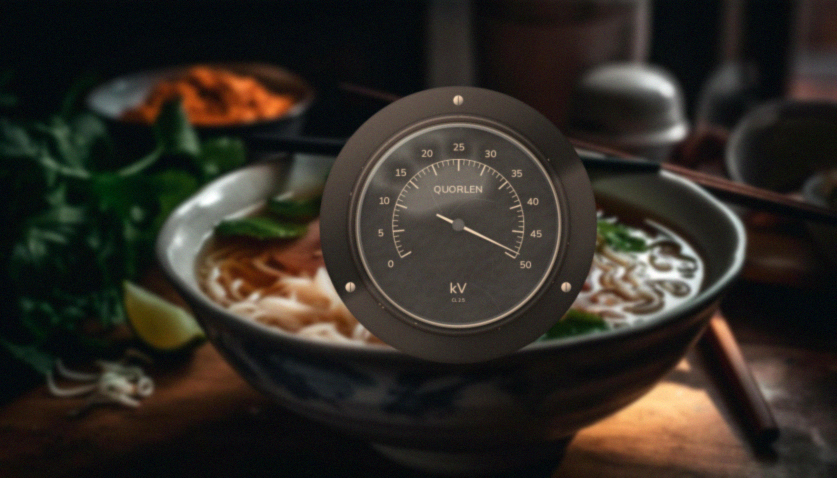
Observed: 49 kV
